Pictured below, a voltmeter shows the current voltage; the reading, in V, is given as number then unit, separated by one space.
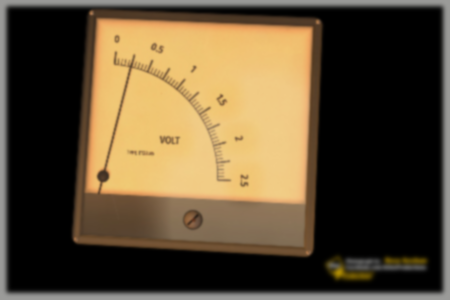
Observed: 0.25 V
